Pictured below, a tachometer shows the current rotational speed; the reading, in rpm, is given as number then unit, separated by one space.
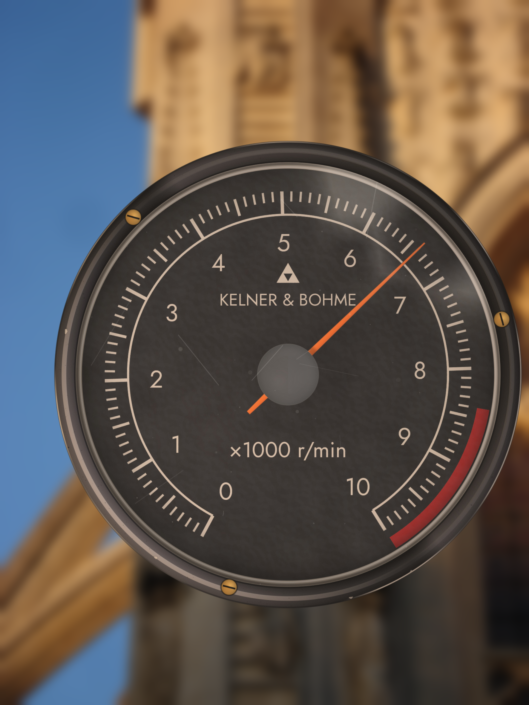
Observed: 6600 rpm
